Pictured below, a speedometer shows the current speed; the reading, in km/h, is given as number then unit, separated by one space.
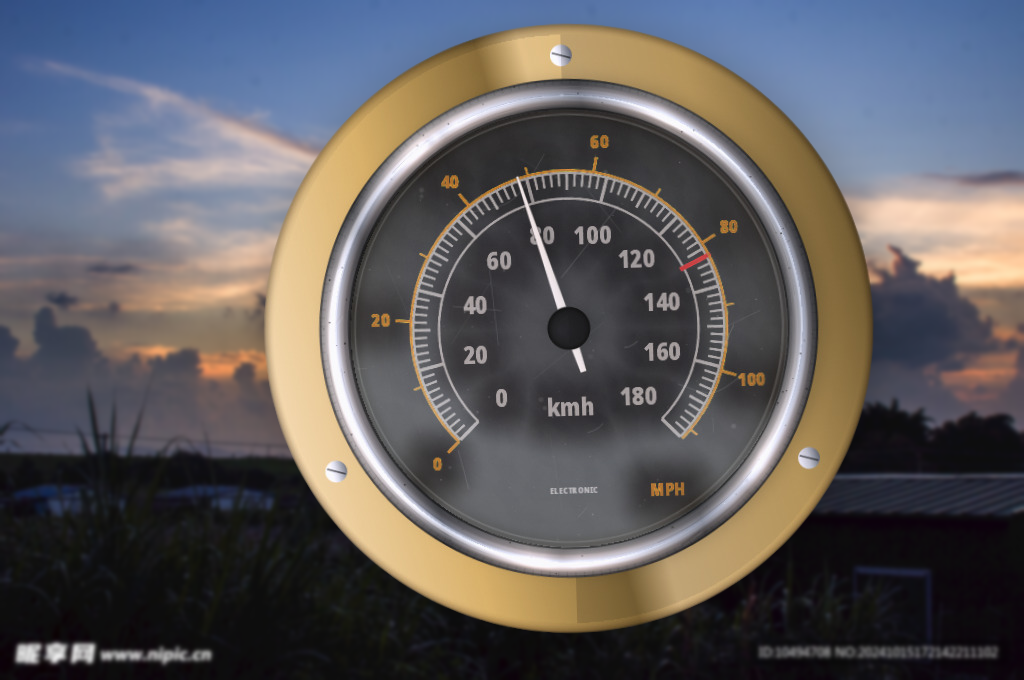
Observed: 78 km/h
